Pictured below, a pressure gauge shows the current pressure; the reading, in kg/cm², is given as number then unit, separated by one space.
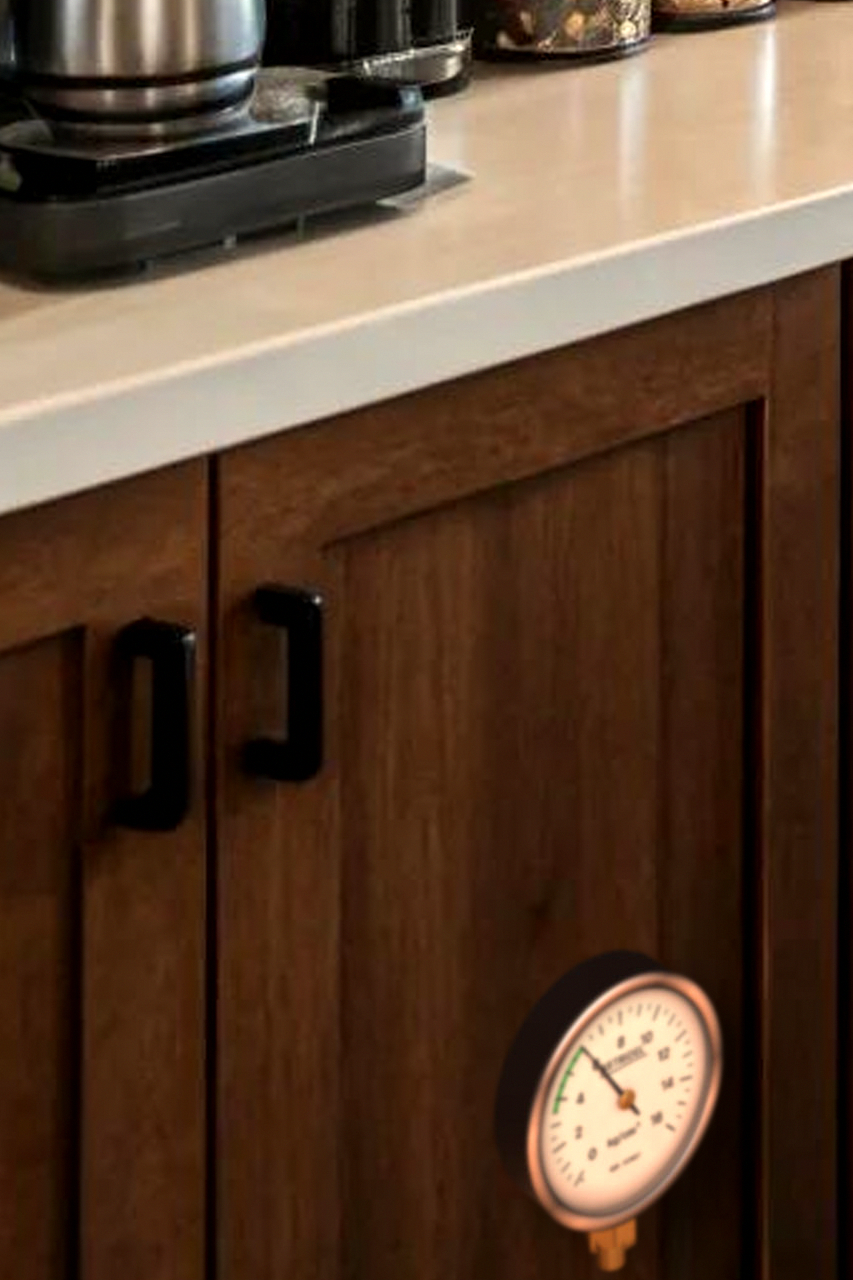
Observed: 6 kg/cm²
